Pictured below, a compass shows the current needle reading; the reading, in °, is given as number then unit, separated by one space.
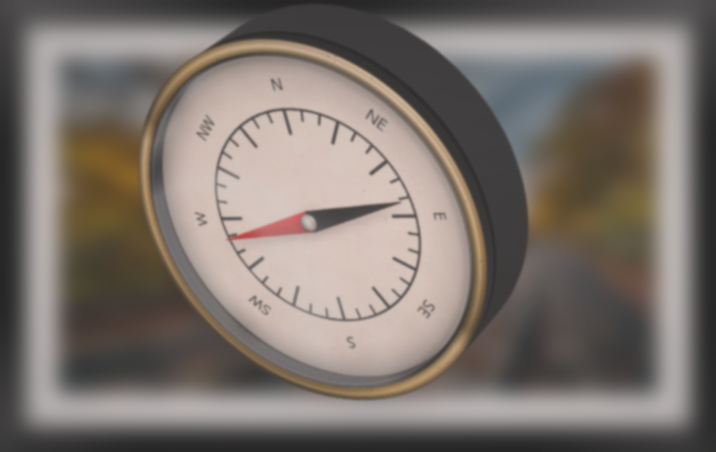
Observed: 260 °
